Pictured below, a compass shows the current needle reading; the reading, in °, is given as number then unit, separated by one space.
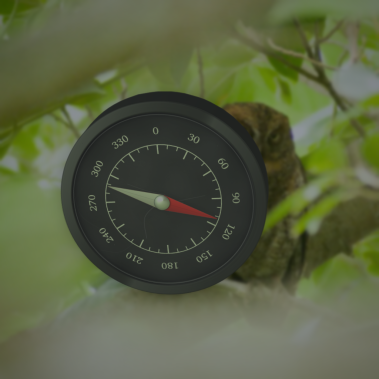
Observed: 110 °
